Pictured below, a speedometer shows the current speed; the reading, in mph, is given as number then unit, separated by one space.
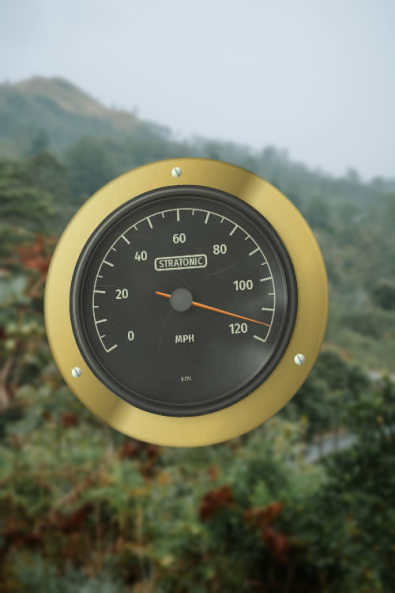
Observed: 115 mph
